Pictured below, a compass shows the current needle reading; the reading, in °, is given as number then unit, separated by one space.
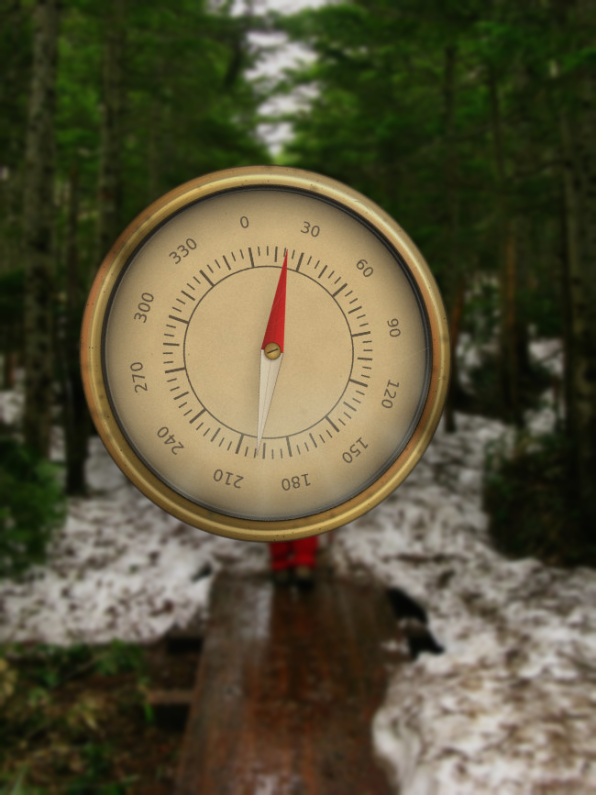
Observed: 20 °
